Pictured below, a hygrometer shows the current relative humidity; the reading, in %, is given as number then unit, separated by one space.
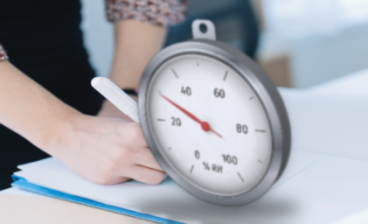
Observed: 30 %
